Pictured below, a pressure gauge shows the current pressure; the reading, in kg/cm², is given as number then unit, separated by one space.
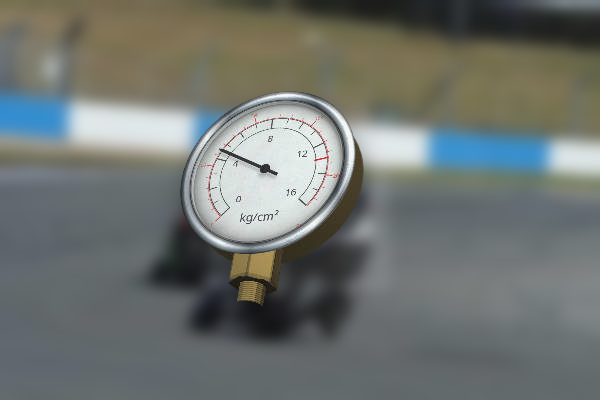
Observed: 4.5 kg/cm²
